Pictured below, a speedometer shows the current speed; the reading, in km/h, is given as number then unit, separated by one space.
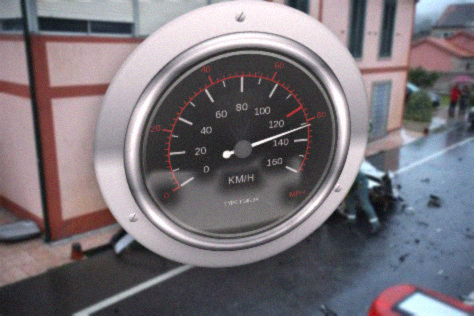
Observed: 130 km/h
